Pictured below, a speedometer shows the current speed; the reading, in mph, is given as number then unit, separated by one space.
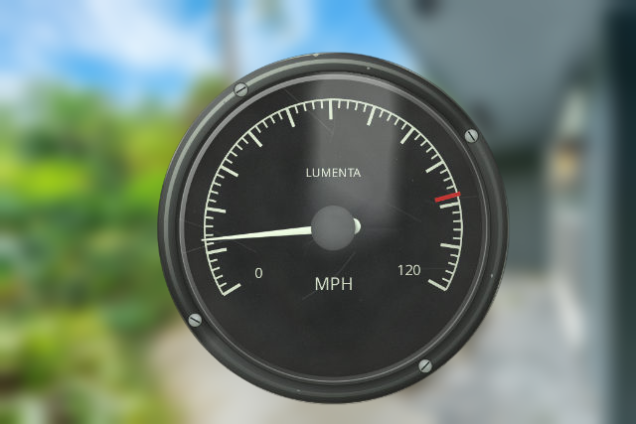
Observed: 13 mph
